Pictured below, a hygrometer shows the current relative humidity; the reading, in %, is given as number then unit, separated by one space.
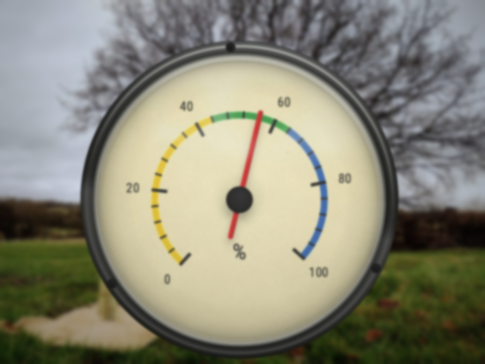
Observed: 56 %
